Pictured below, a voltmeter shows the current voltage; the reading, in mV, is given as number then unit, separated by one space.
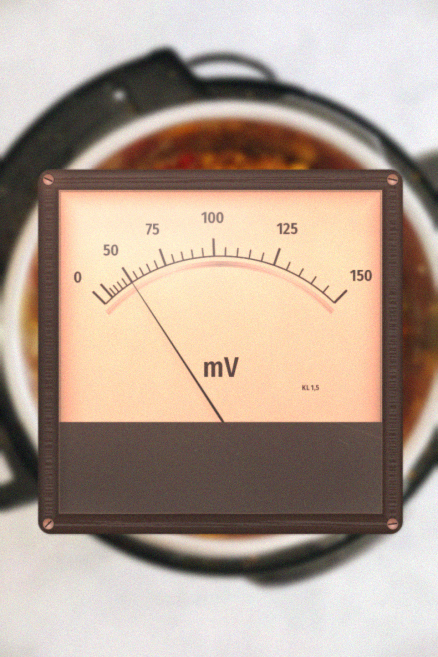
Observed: 50 mV
